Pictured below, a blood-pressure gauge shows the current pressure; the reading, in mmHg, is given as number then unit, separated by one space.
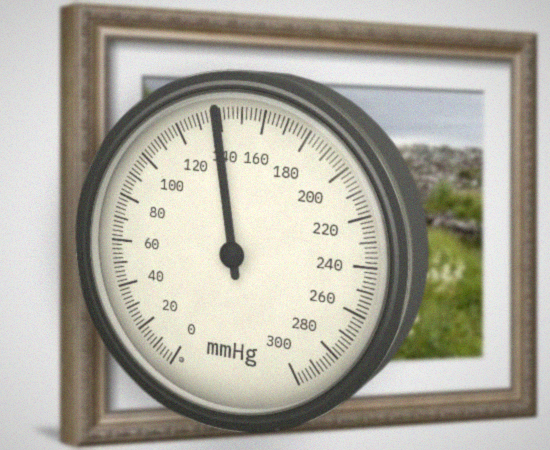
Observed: 140 mmHg
